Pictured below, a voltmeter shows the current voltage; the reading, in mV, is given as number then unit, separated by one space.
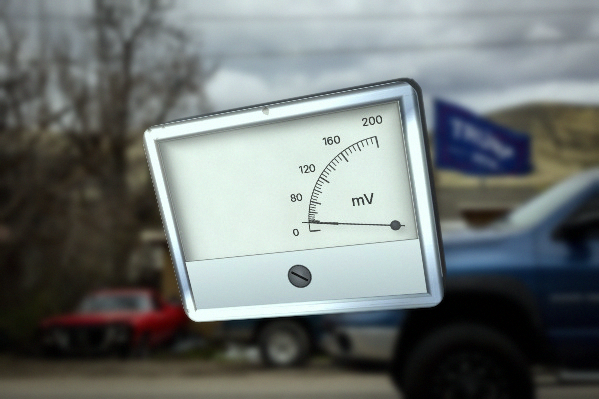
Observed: 40 mV
